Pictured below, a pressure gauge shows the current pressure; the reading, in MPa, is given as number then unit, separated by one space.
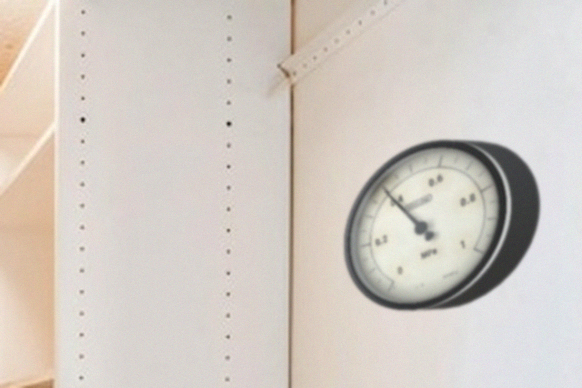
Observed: 0.4 MPa
